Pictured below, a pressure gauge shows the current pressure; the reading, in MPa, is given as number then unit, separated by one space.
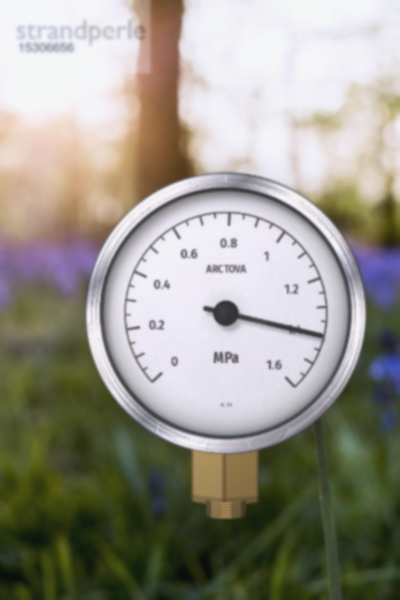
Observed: 1.4 MPa
